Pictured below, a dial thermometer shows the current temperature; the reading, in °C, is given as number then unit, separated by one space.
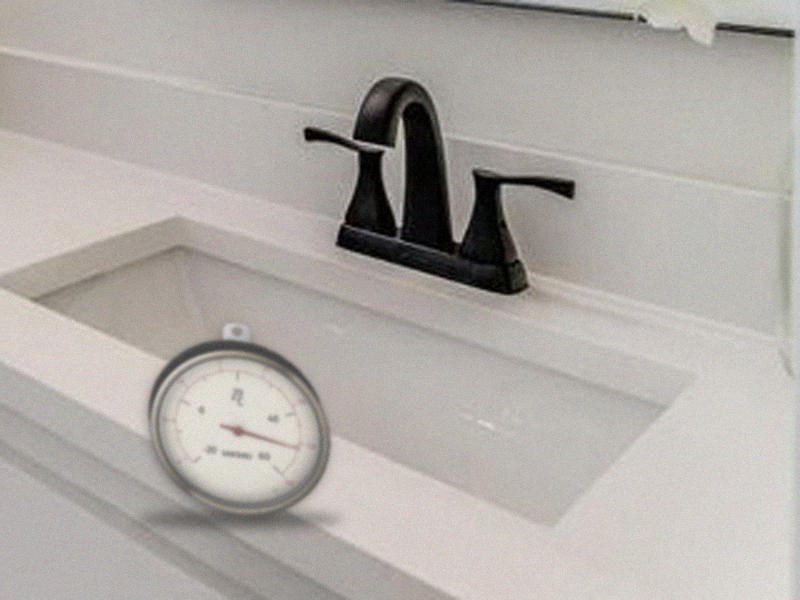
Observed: 50 °C
